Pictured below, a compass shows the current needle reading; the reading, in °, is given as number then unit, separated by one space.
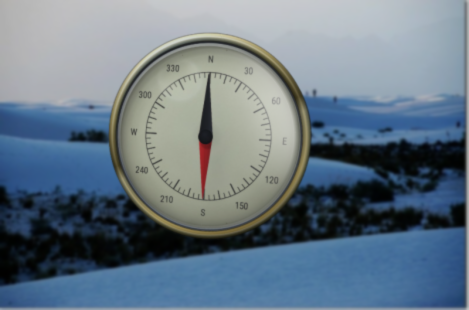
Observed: 180 °
